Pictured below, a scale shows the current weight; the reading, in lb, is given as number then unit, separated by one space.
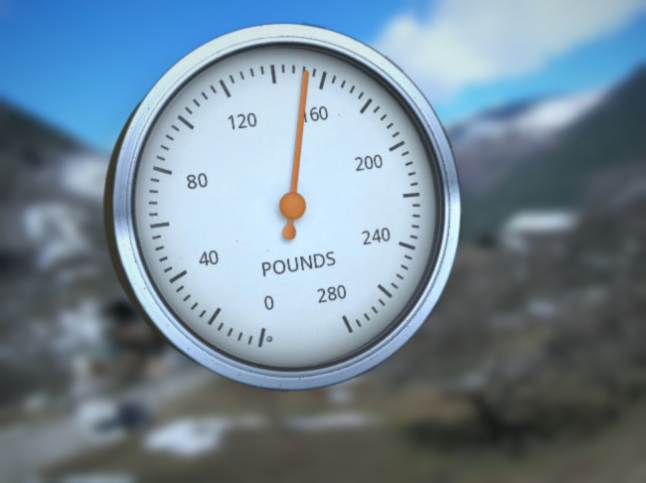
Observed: 152 lb
